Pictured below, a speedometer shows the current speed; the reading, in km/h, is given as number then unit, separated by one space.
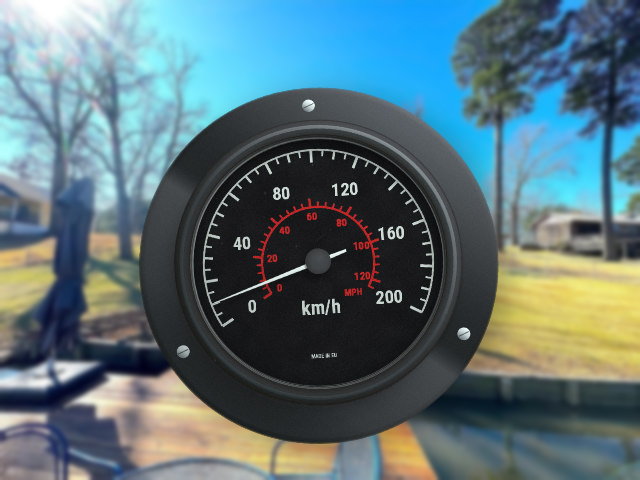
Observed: 10 km/h
